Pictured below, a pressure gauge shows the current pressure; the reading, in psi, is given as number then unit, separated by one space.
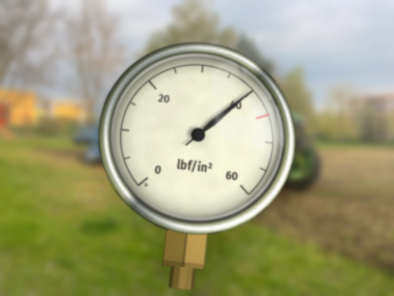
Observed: 40 psi
